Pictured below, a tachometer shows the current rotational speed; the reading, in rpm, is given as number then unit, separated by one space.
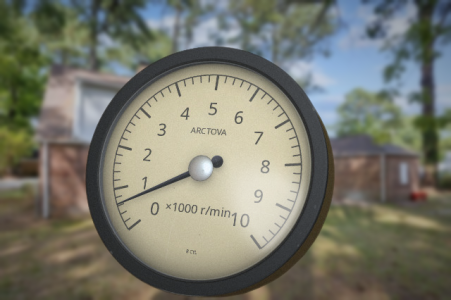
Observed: 600 rpm
